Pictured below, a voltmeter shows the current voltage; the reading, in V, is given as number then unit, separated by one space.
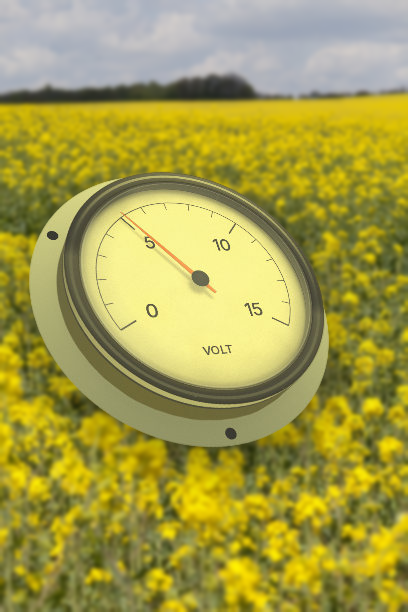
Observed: 5 V
